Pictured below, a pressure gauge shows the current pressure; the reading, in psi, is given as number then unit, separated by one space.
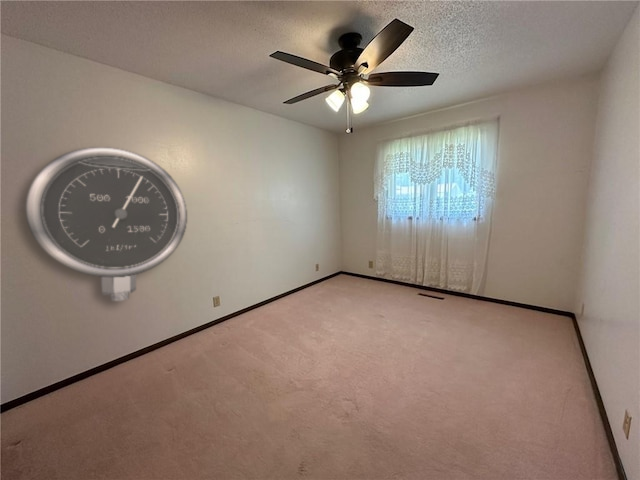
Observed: 900 psi
